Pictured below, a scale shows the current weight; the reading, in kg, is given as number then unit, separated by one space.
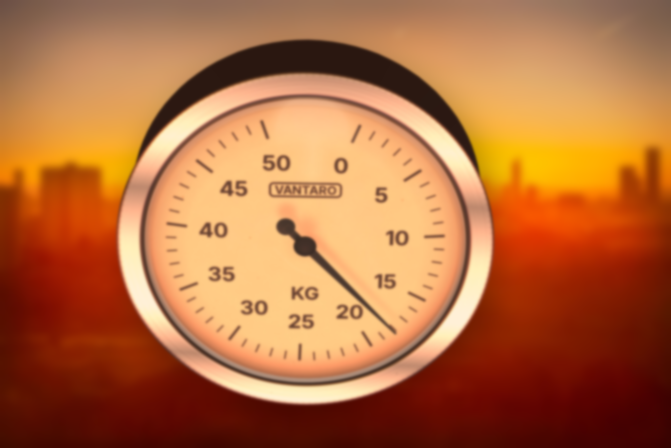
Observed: 18 kg
